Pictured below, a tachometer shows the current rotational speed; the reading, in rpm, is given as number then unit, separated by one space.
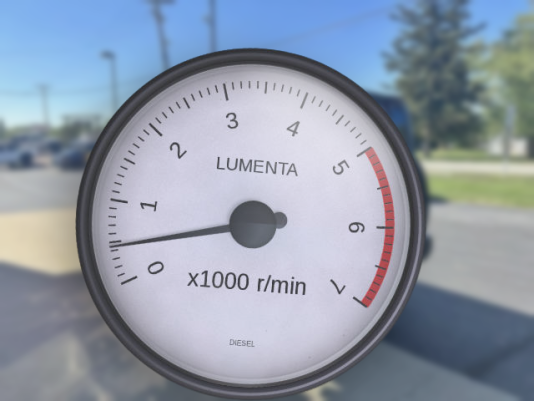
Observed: 450 rpm
